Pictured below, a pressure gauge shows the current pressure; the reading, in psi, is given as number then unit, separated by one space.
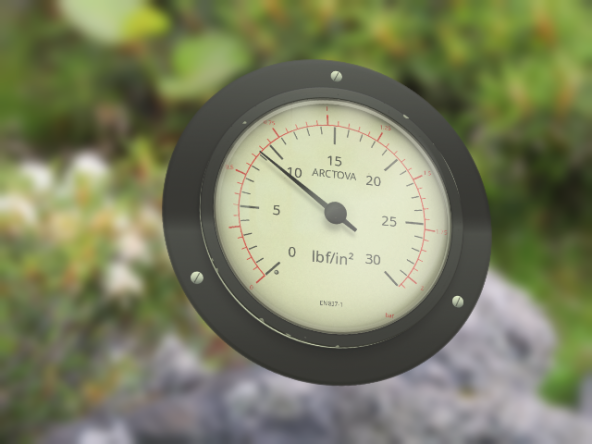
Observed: 9 psi
